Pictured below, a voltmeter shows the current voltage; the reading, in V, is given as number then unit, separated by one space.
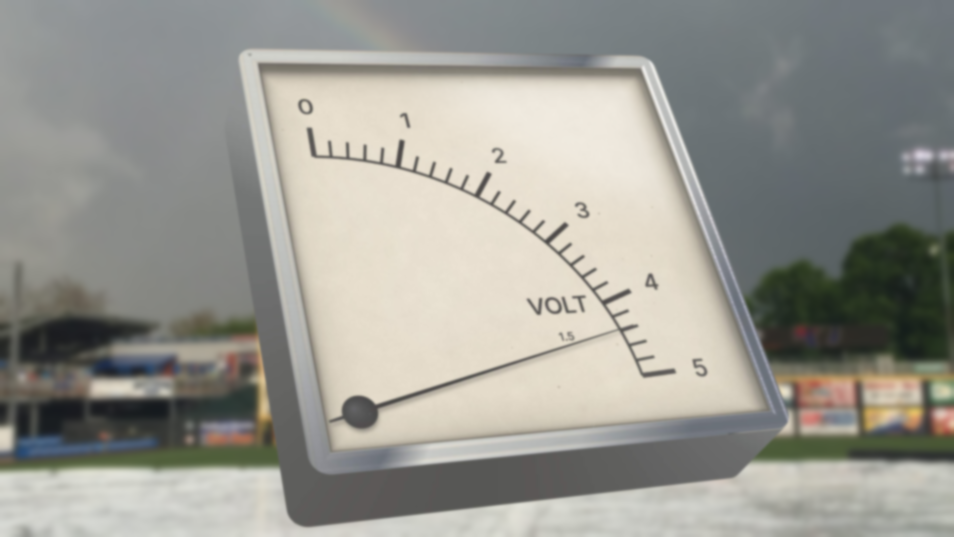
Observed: 4.4 V
